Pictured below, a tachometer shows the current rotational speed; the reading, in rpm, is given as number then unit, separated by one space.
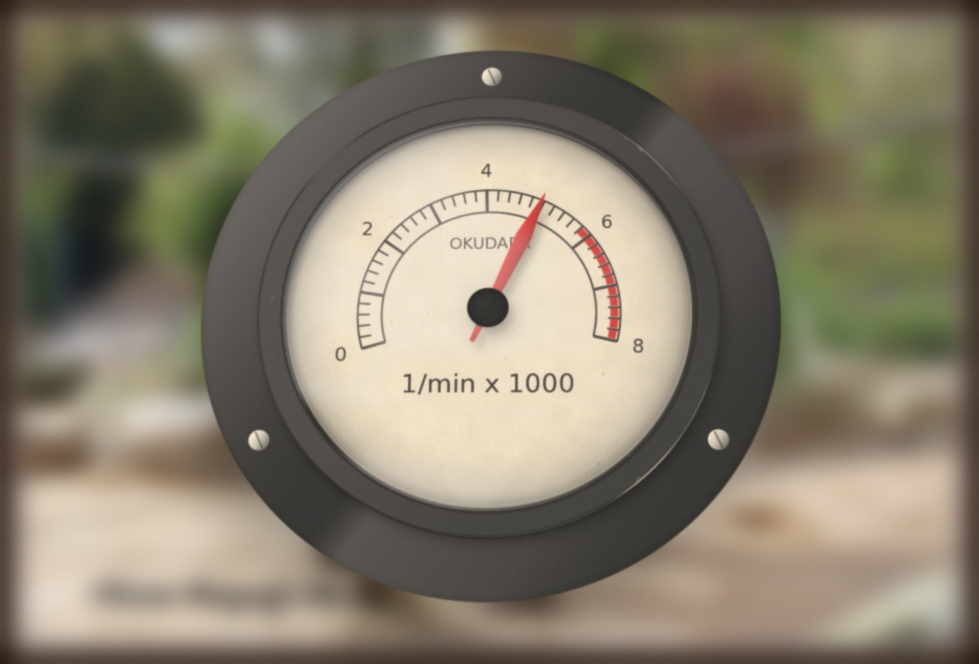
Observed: 5000 rpm
